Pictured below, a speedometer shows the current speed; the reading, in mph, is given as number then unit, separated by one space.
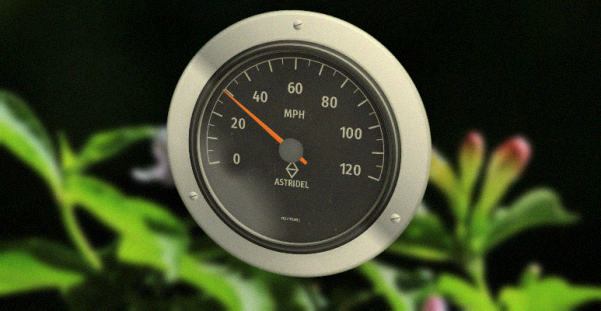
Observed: 30 mph
